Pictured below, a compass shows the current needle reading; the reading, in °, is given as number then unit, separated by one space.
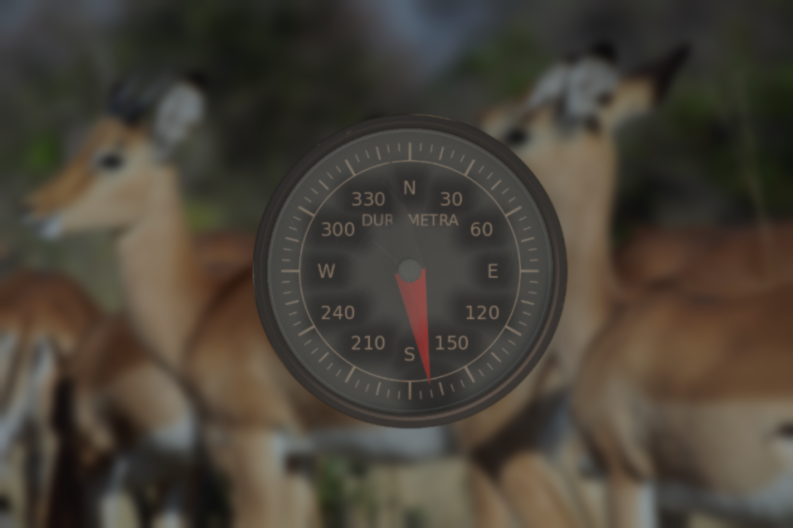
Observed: 170 °
